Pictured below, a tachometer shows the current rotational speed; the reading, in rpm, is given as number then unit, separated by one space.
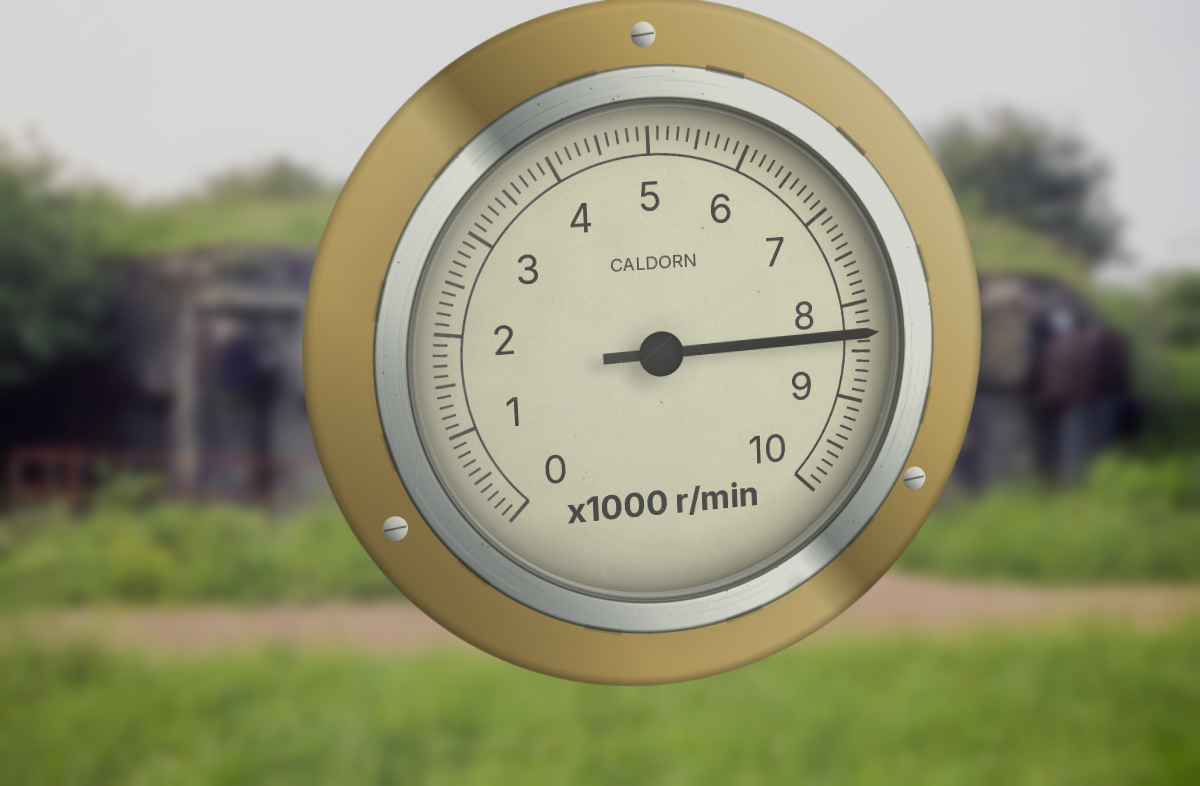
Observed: 8300 rpm
